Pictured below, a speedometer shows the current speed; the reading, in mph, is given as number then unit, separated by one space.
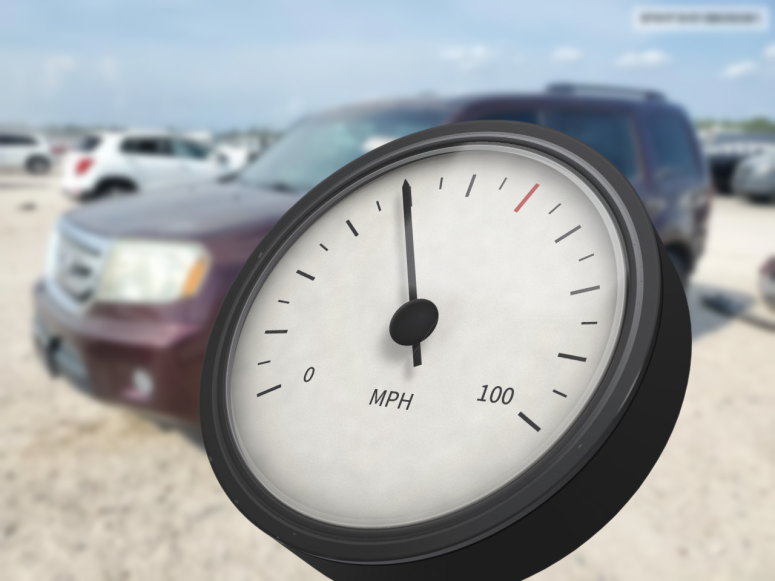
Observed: 40 mph
